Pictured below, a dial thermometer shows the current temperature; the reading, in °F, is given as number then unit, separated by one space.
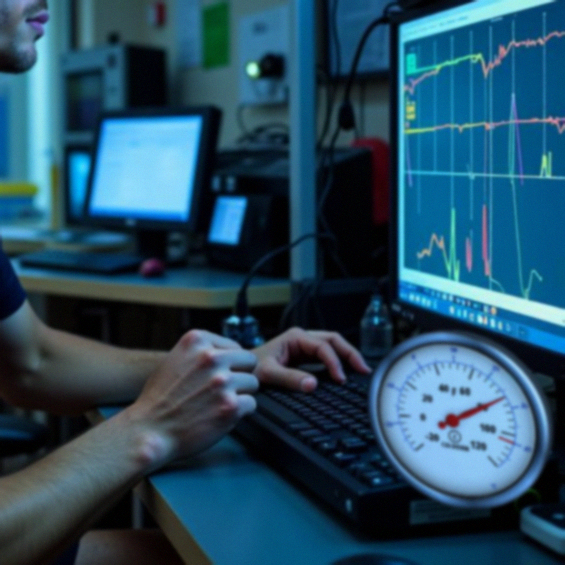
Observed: 80 °F
